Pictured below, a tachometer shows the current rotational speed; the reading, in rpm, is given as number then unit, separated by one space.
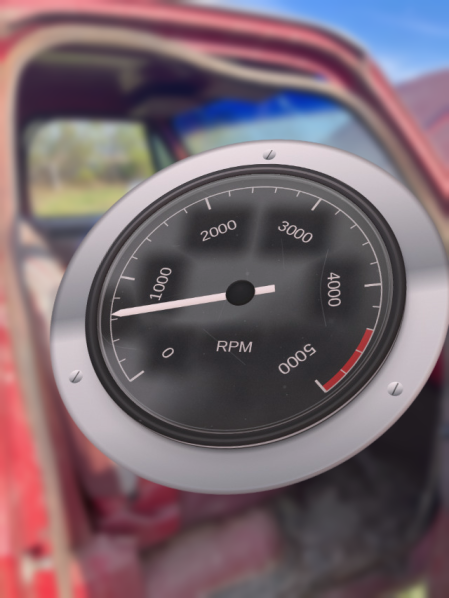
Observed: 600 rpm
